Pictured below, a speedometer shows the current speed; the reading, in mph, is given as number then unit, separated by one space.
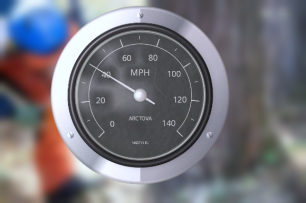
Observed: 40 mph
